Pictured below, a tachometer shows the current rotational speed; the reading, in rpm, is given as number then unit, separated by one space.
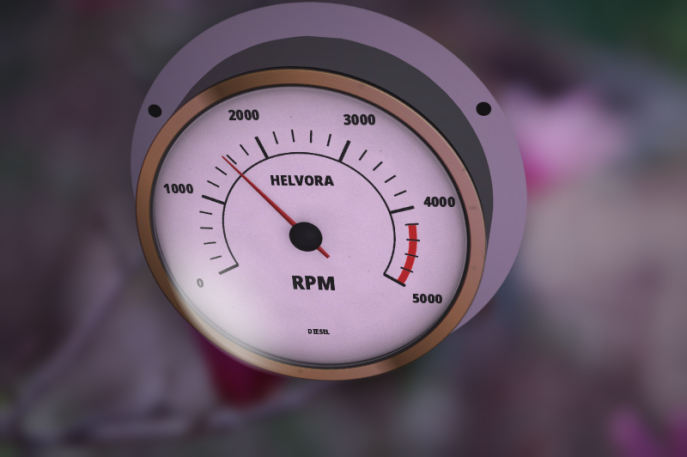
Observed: 1600 rpm
